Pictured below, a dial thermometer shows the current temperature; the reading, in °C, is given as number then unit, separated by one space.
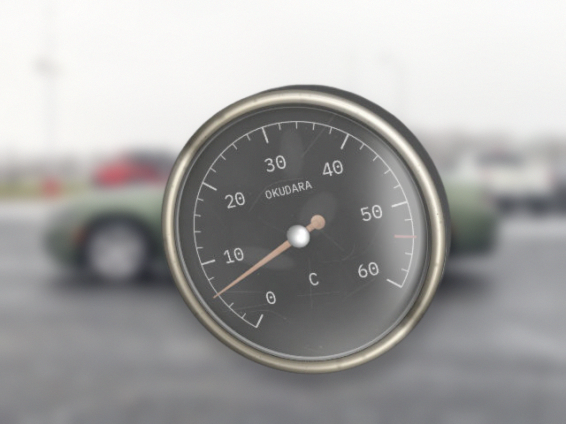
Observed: 6 °C
